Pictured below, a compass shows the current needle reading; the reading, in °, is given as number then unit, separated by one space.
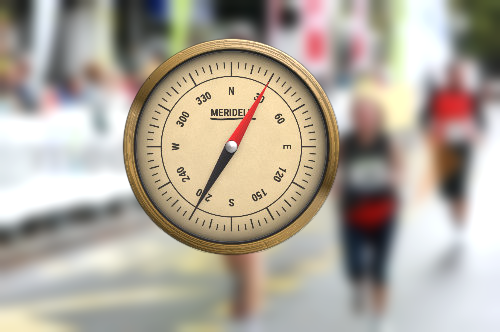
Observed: 30 °
